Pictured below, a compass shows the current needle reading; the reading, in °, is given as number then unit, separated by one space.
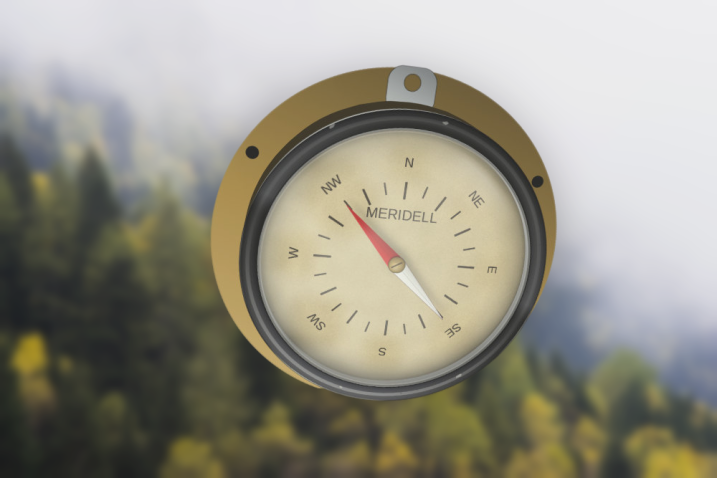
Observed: 315 °
